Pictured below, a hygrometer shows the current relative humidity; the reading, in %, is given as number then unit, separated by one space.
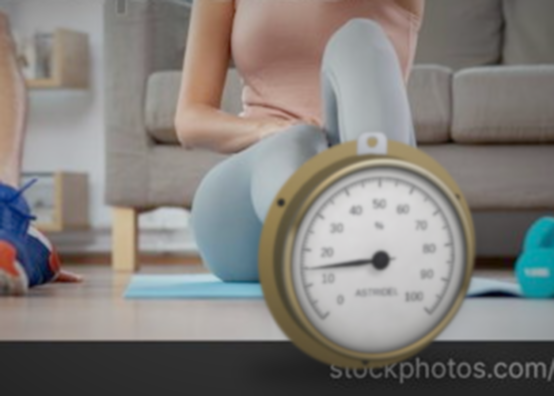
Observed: 15 %
